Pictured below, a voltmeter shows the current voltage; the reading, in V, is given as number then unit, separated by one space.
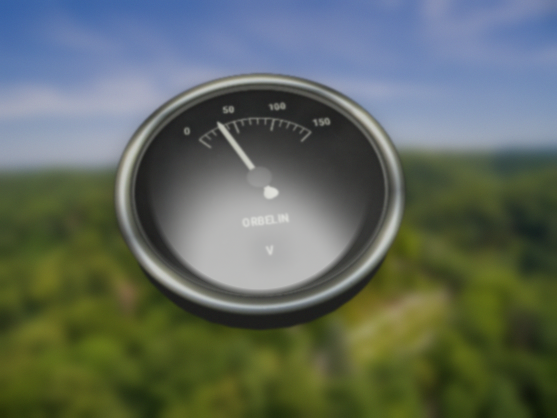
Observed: 30 V
